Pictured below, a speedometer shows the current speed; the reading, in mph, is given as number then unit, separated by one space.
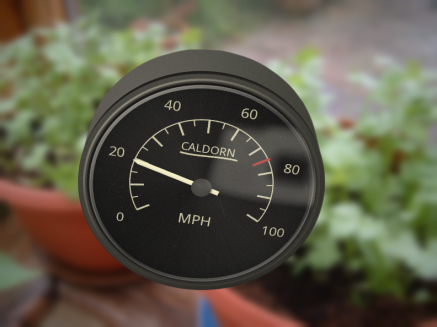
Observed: 20 mph
